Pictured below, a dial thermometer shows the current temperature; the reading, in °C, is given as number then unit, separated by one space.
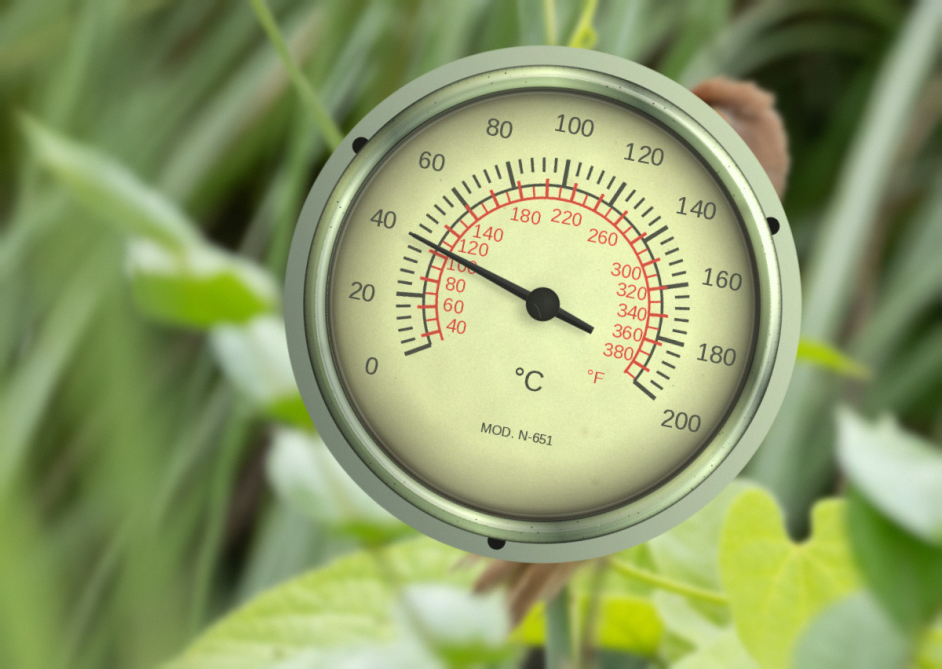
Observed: 40 °C
